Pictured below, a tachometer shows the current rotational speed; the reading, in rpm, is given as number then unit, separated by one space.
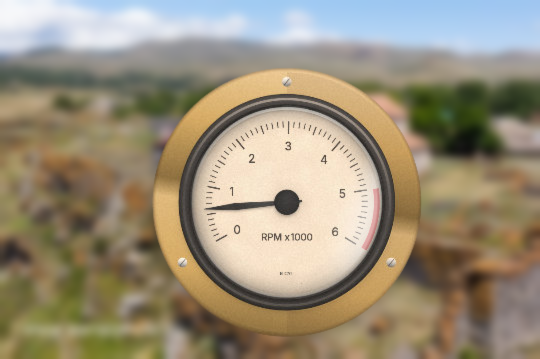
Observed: 600 rpm
